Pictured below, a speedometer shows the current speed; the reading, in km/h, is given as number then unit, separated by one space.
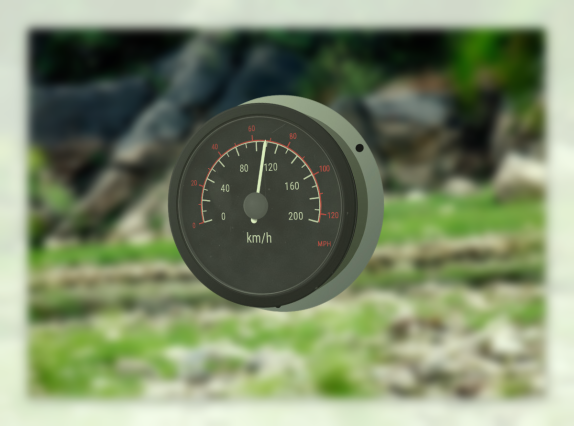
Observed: 110 km/h
